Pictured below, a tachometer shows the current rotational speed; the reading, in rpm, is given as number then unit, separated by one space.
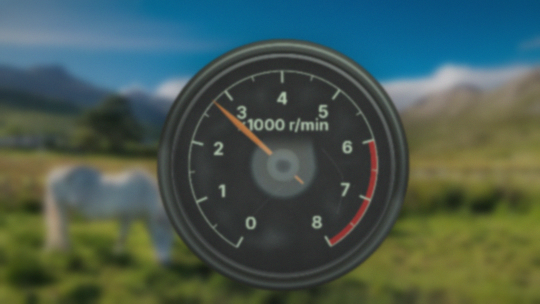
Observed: 2750 rpm
